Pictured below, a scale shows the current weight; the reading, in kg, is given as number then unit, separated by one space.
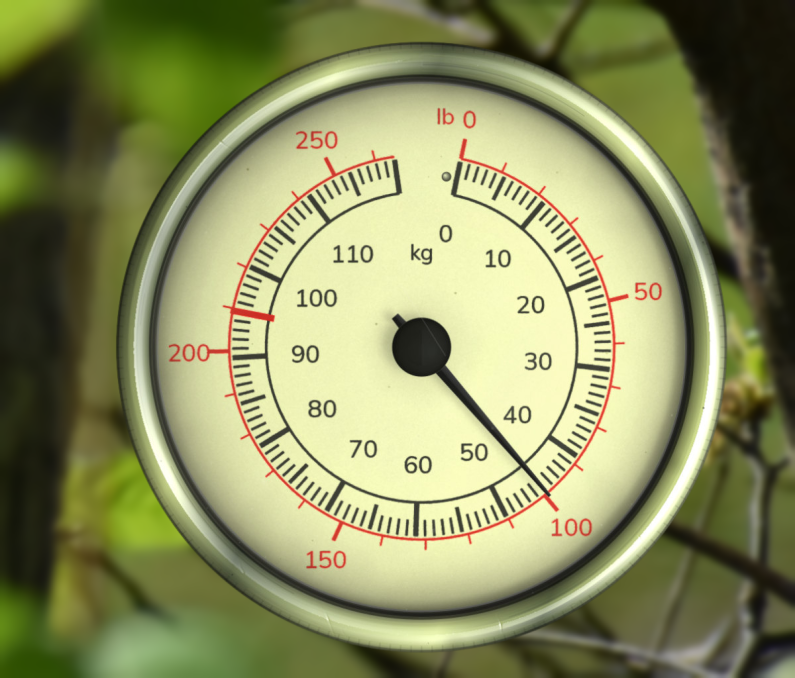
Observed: 45 kg
